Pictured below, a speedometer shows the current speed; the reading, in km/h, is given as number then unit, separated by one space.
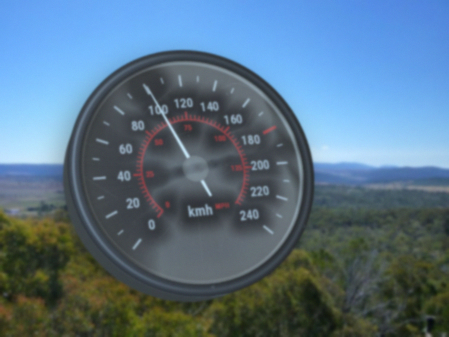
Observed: 100 km/h
